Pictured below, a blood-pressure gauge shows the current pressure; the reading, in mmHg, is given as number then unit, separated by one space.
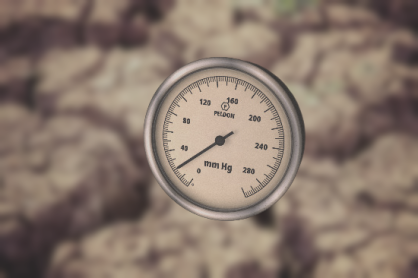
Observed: 20 mmHg
